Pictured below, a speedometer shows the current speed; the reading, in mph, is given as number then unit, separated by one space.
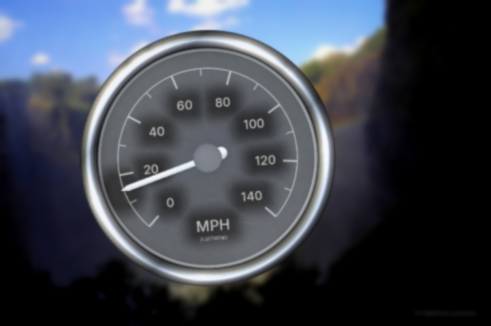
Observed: 15 mph
